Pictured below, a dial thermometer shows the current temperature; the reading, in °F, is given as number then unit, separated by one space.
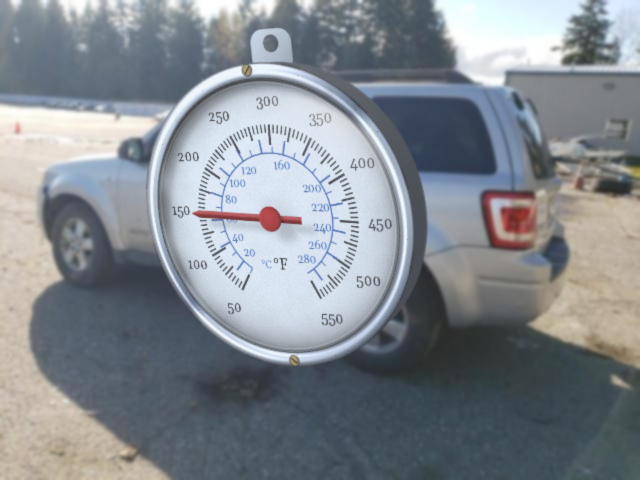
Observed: 150 °F
